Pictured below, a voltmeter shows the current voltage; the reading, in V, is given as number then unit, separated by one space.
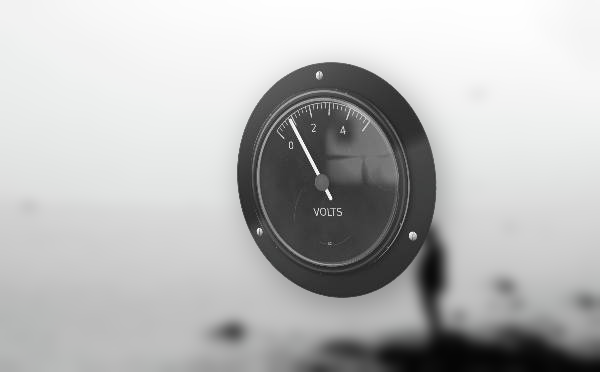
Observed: 1 V
